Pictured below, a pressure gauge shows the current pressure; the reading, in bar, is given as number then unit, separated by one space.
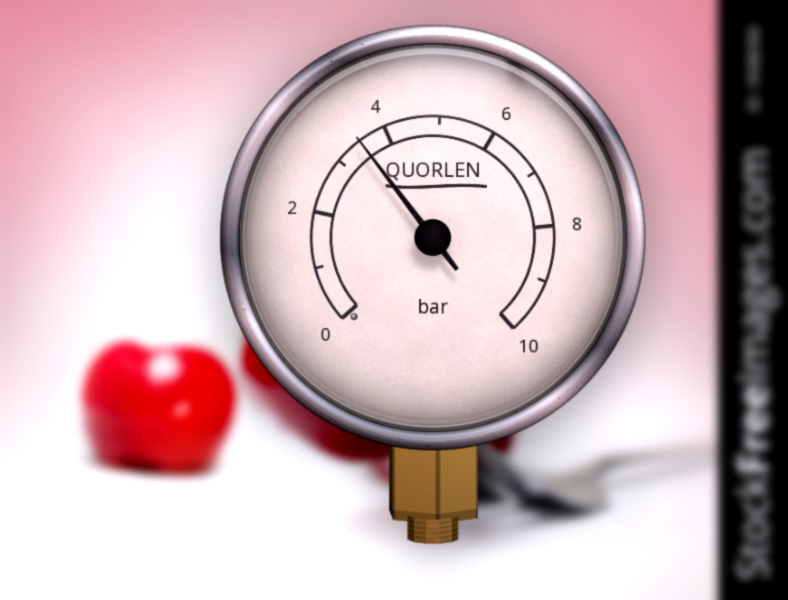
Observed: 3.5 bar
